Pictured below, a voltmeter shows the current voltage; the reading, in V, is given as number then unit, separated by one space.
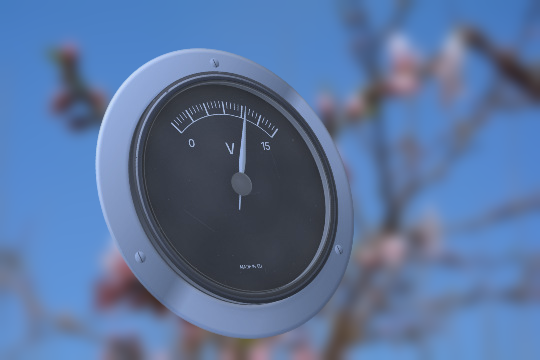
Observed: 10 V
